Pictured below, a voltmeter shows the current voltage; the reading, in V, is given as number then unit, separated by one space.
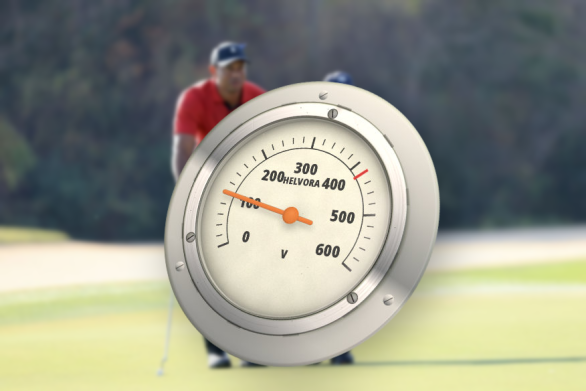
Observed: 100 V
